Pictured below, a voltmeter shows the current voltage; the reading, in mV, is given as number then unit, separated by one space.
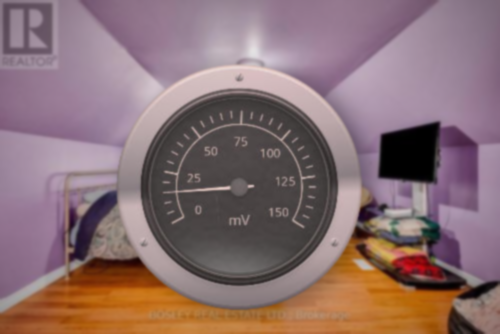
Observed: 15 mV
